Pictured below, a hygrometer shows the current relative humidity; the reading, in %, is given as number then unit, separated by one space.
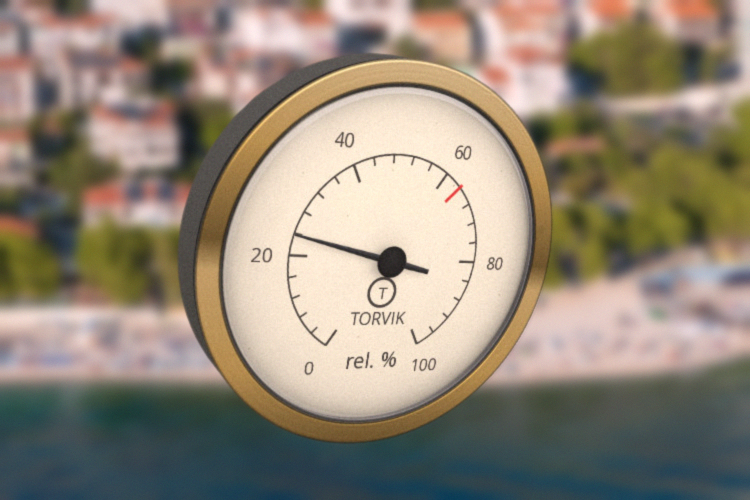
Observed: 24 %
